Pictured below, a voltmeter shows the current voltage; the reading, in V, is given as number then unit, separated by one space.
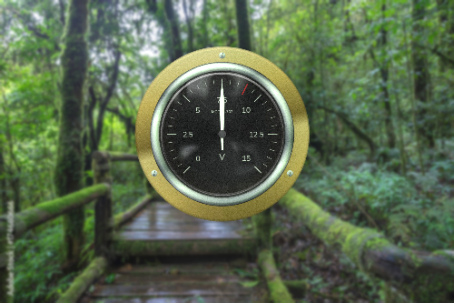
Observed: 7.5 V
